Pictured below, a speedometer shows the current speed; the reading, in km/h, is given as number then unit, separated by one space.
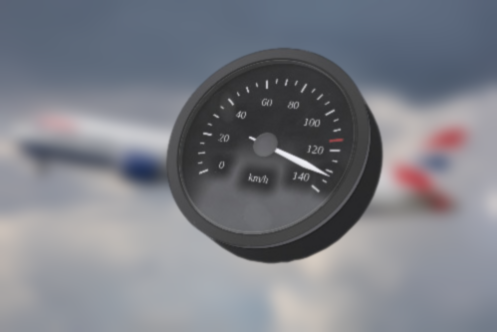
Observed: 132.5 km/h
